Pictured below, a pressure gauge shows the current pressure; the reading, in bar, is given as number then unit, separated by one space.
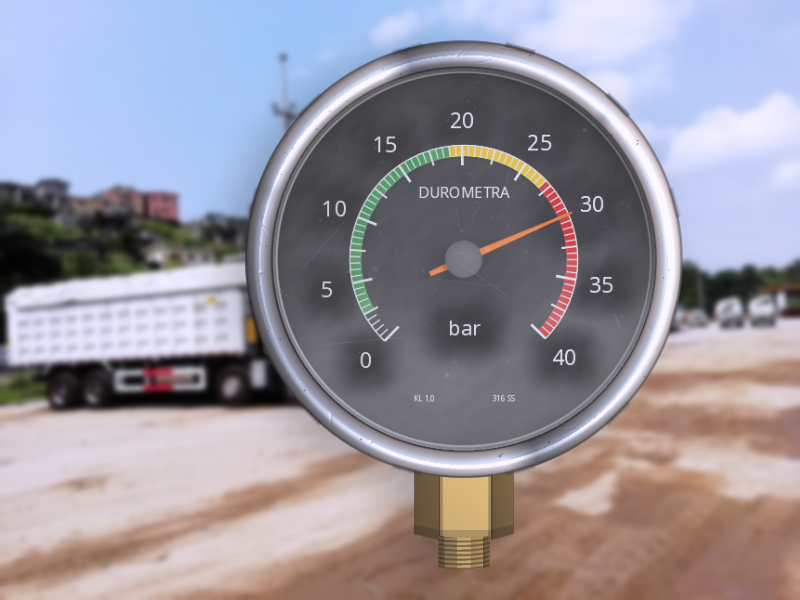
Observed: 30 bar
